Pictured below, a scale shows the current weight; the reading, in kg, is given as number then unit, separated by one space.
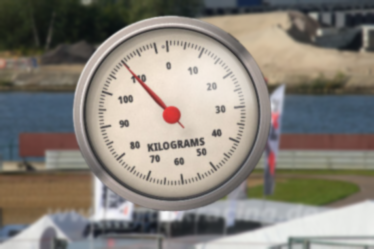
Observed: 110 kg
